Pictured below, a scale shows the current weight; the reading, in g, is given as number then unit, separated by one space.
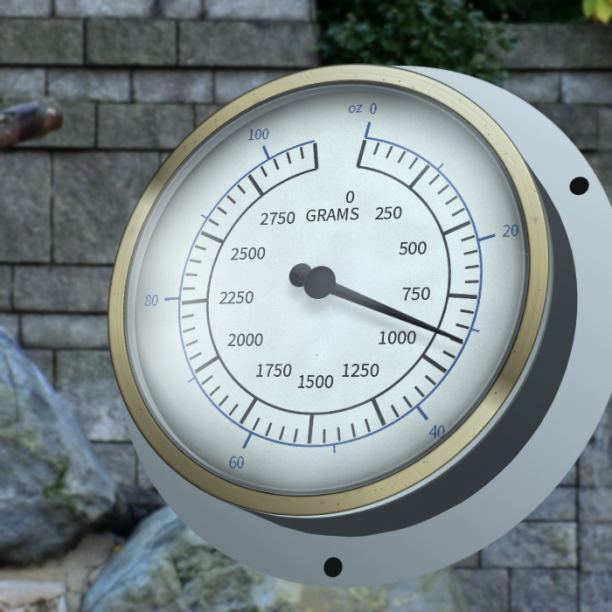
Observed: 900 g
